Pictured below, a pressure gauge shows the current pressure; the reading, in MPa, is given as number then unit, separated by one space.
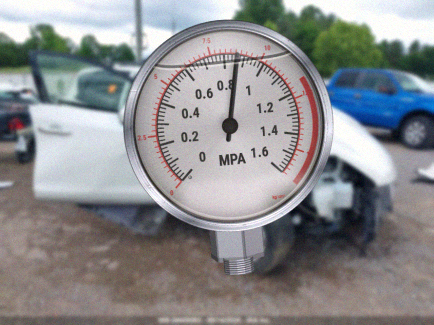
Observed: 0.86 MPa
